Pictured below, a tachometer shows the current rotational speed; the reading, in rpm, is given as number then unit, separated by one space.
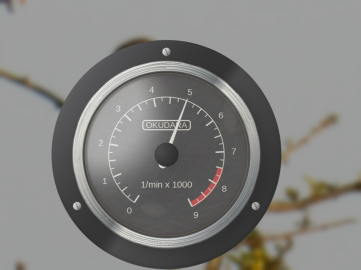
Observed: 5000 rpm
